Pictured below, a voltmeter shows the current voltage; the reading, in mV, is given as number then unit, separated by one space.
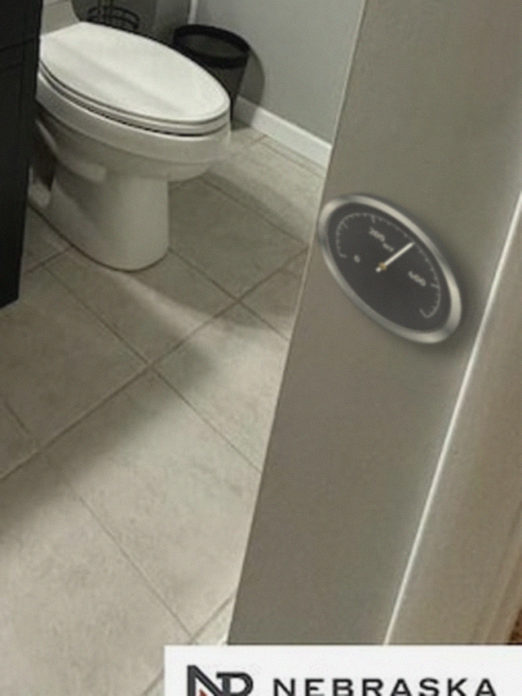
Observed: 300 mV
